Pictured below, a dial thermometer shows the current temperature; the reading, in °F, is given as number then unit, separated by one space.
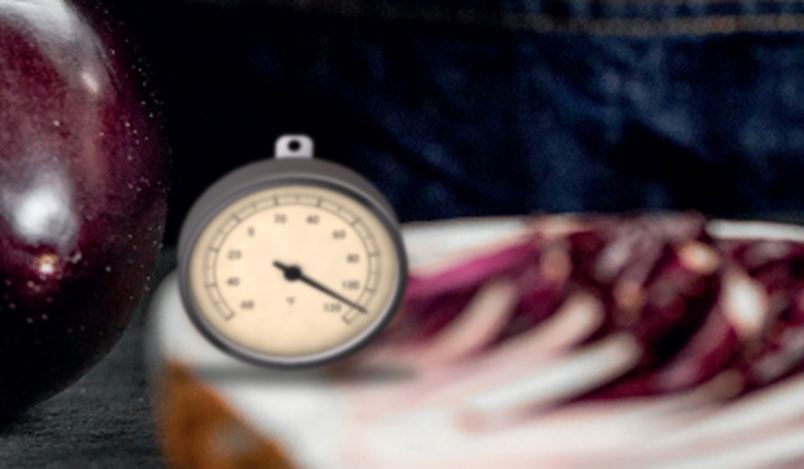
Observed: 110 °F
